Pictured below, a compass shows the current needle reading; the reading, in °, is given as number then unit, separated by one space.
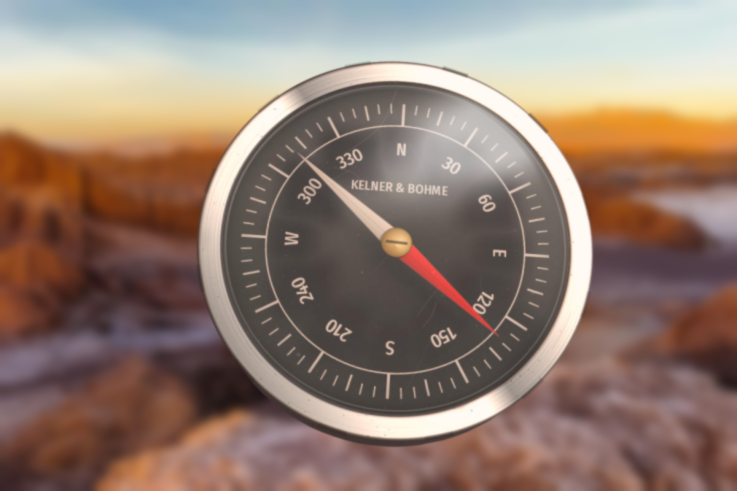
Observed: 130 °
